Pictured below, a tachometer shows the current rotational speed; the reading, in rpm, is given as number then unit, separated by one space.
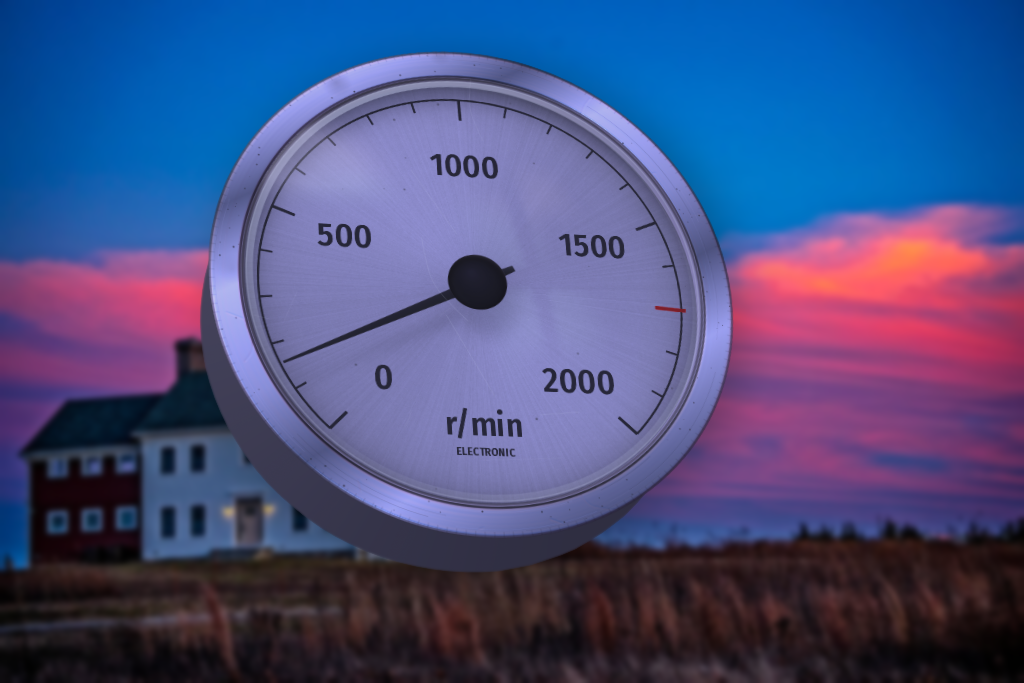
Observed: 150 rpm
